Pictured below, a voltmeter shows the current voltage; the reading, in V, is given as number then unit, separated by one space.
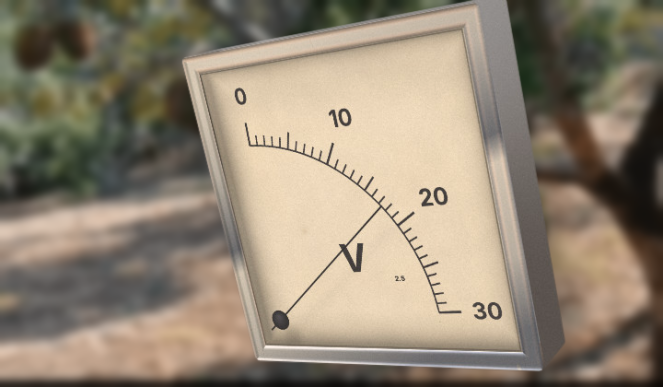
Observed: 17.5 V
